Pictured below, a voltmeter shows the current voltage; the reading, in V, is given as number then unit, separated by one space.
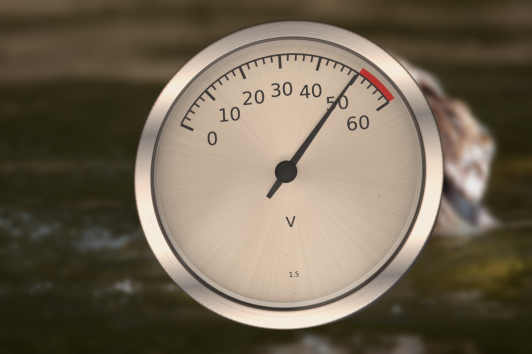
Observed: 50 V
